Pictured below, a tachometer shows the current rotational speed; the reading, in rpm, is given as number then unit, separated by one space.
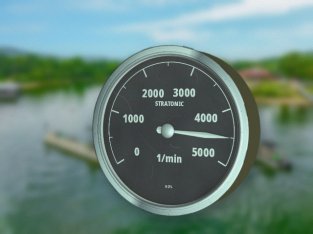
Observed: 4500 rpm
